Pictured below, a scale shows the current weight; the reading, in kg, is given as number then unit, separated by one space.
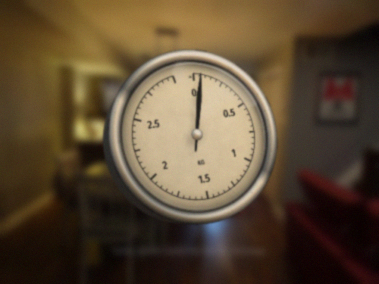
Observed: 0.05 kg
